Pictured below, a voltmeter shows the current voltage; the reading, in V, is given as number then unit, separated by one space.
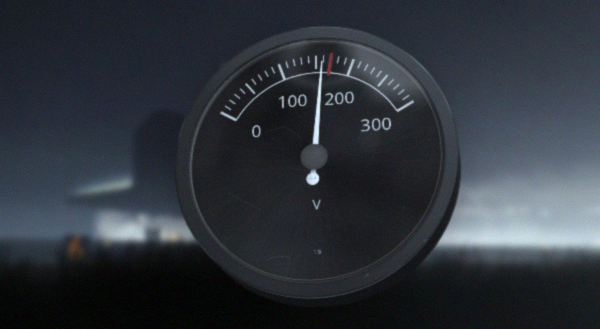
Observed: 160 V
